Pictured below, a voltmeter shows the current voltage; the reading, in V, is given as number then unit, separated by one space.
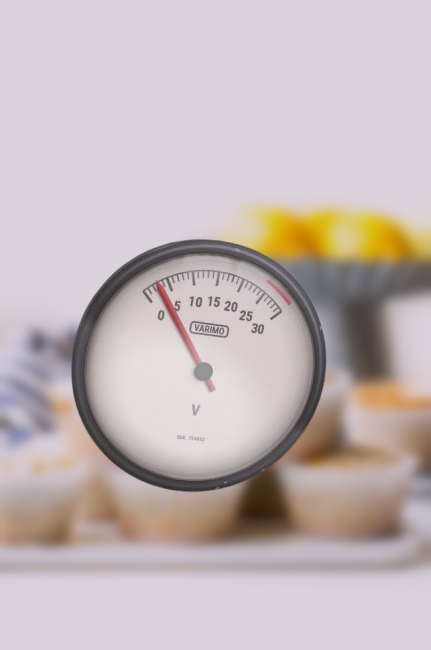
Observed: 3 V
